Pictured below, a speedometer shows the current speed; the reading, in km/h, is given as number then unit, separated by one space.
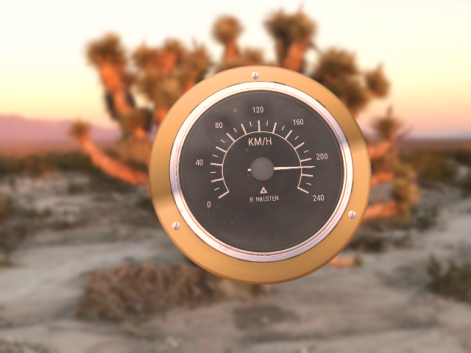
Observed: 210 km/h
